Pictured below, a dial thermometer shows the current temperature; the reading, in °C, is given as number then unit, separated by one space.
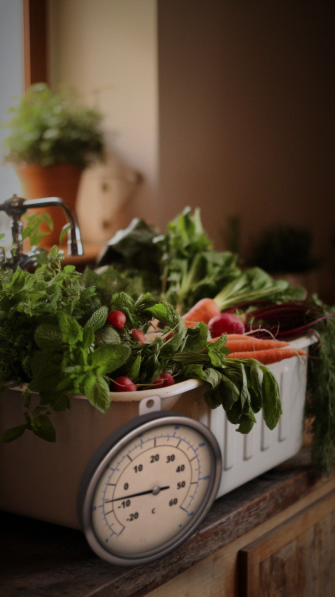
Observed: -5 °C
